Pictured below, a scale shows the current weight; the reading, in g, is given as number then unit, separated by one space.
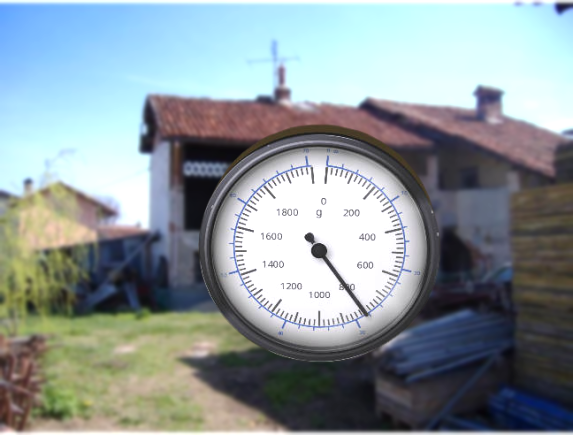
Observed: 800 g
